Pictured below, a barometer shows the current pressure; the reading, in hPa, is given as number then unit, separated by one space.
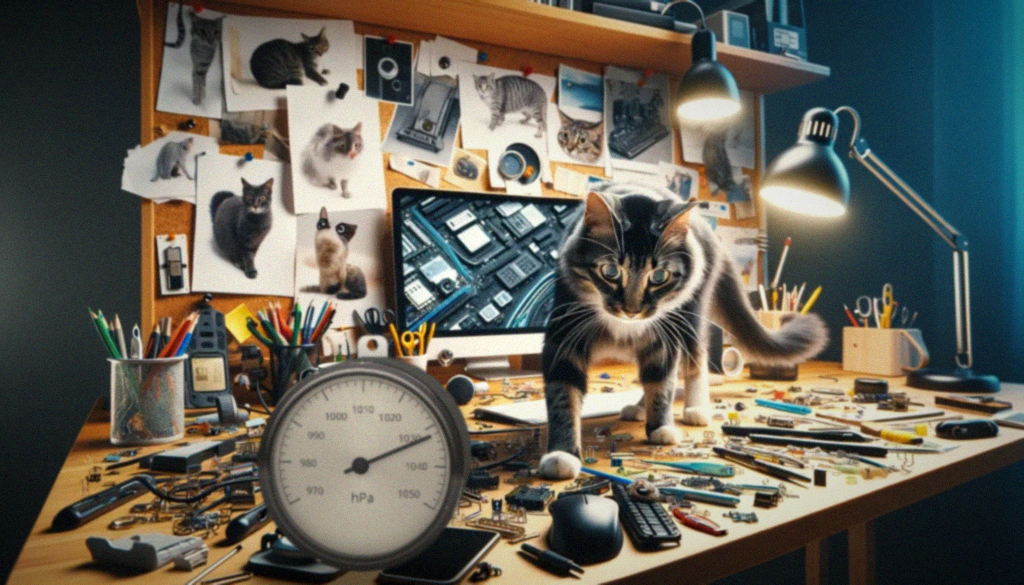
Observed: 1032 hPa
